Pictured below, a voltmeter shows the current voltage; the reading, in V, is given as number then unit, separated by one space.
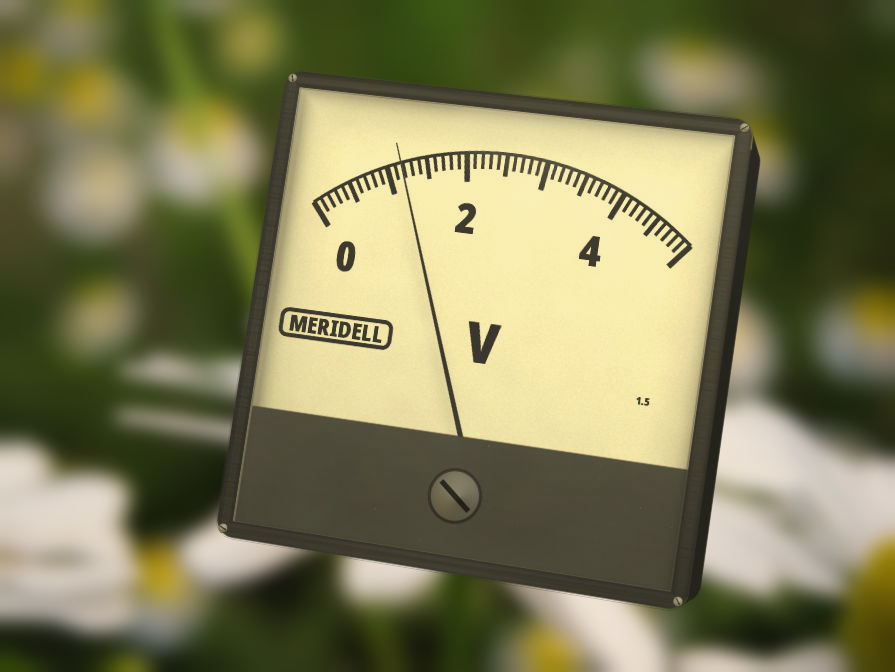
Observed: 1.2 V
